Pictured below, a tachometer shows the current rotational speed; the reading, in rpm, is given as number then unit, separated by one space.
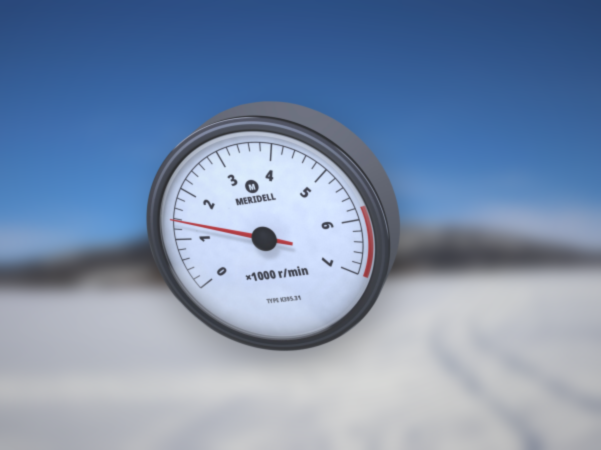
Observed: 1400 rpm
